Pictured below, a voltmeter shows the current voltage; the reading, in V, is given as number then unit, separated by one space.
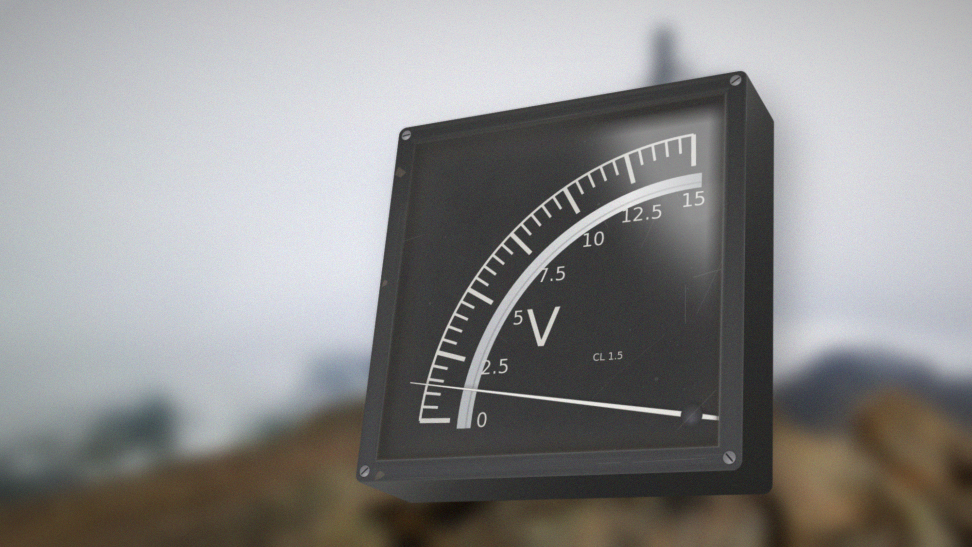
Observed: 1.25 V
